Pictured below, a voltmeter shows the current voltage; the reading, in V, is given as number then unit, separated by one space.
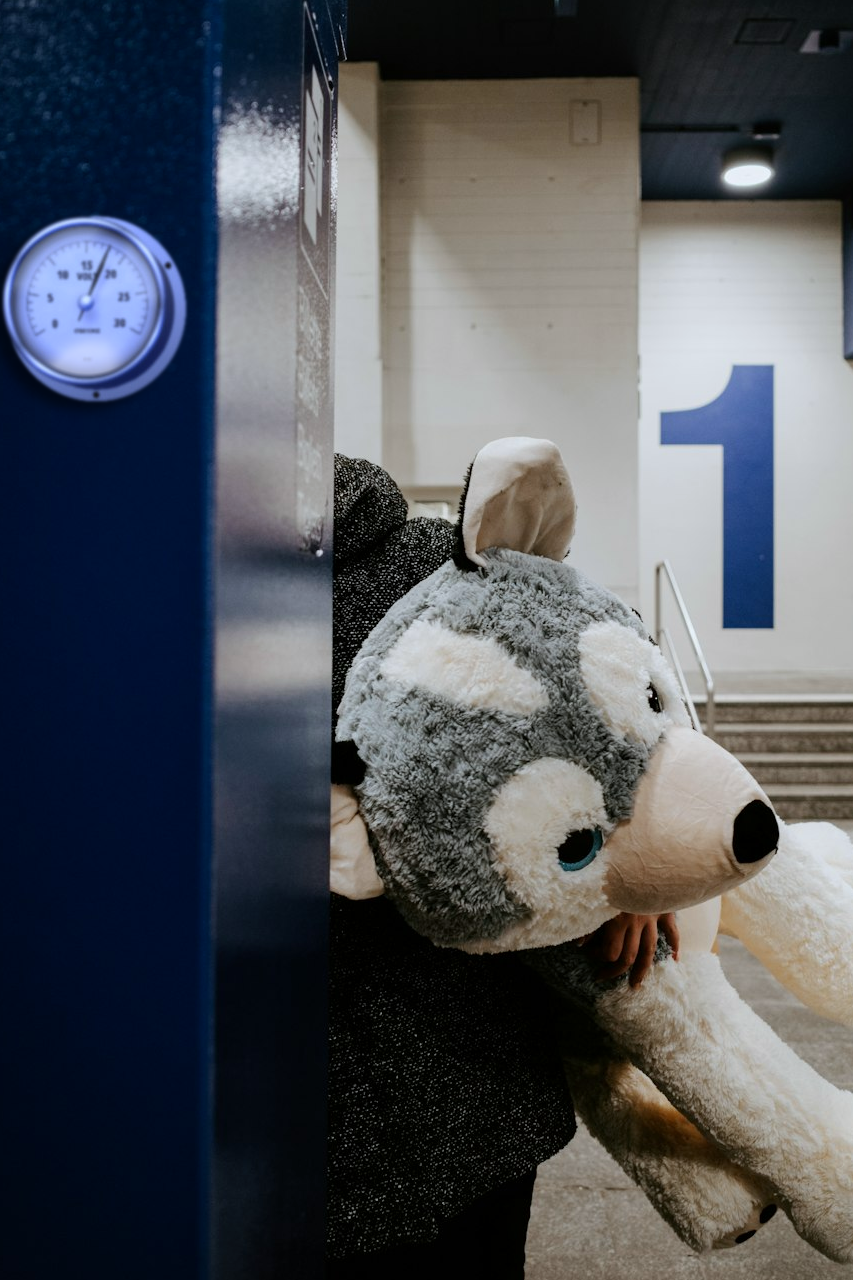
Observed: 18 V
